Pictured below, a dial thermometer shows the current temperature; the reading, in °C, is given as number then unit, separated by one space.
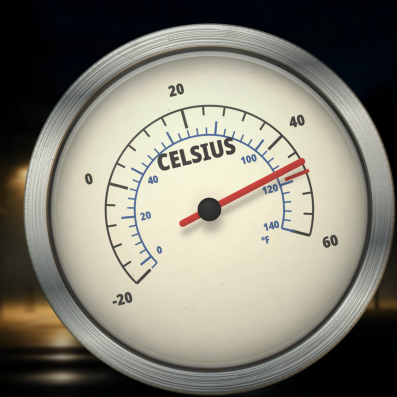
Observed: 46 °C
